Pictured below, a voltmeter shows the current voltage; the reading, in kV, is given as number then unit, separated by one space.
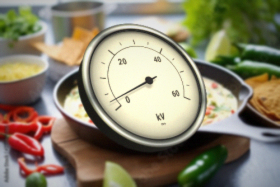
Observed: 2.5 kV
